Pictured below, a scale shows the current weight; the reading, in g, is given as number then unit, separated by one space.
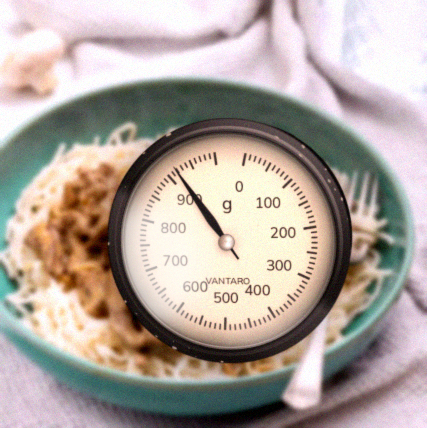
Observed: 920 g
